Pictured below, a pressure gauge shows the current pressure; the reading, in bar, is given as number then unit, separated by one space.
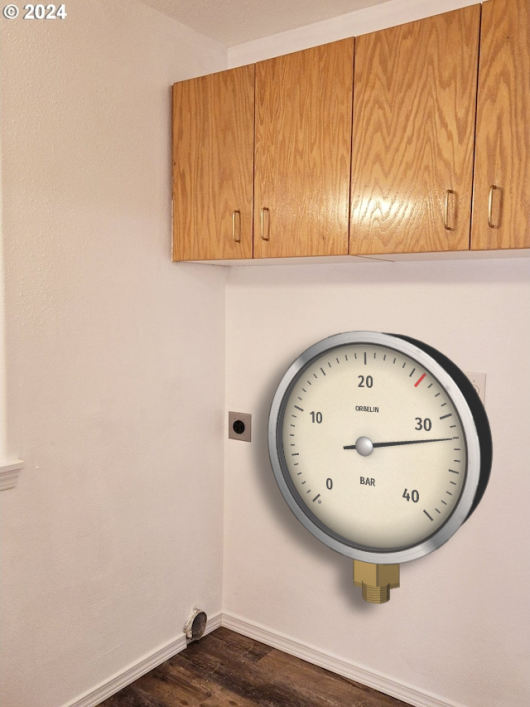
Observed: 32 bar
